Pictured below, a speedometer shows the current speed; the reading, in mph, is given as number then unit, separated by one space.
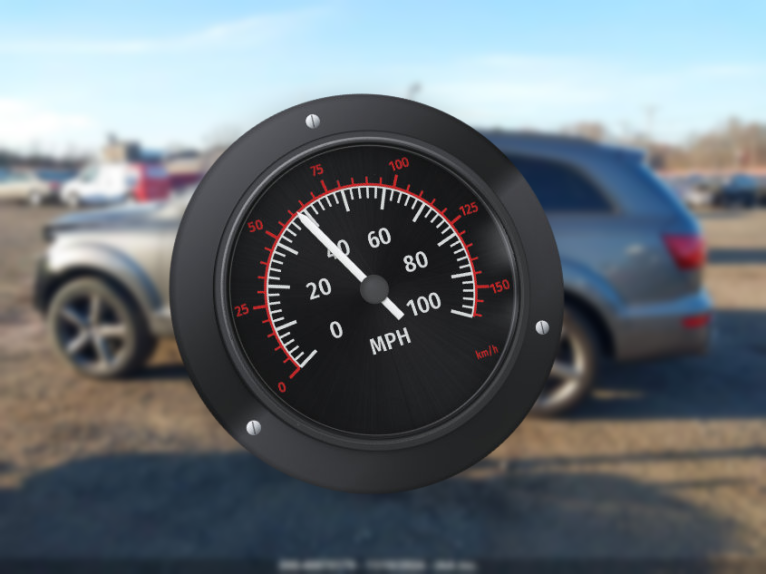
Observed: 38 mph
